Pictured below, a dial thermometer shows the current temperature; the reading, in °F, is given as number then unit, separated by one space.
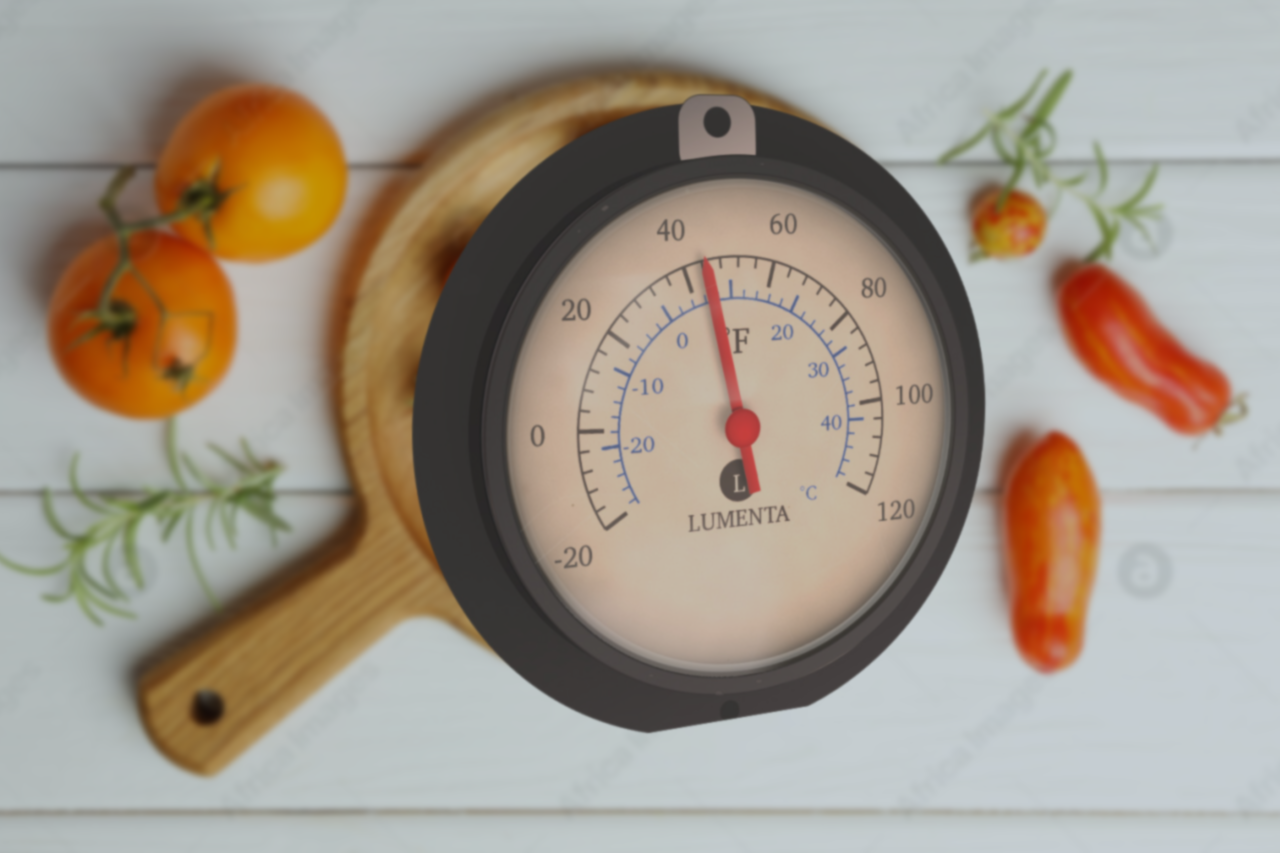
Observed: 44 °F
